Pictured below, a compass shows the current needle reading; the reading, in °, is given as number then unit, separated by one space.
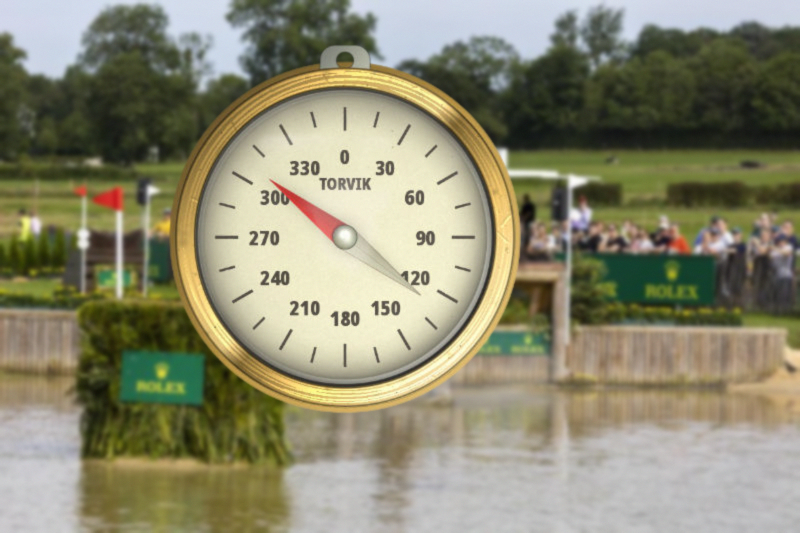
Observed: 307.5 °
